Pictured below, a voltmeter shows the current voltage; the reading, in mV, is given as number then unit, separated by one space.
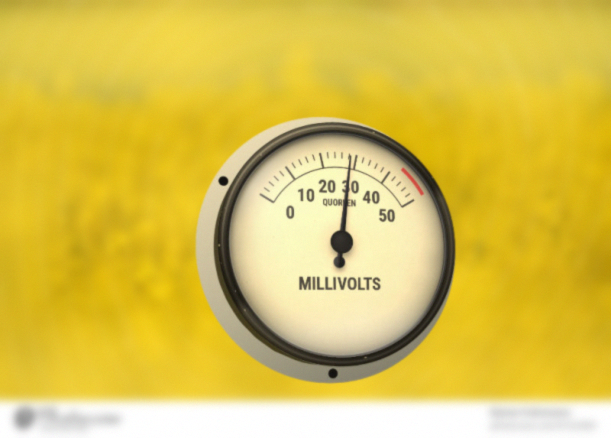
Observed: 28 mV
